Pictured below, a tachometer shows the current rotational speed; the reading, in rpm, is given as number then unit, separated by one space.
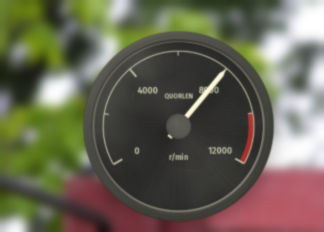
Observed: 8000 rpm
